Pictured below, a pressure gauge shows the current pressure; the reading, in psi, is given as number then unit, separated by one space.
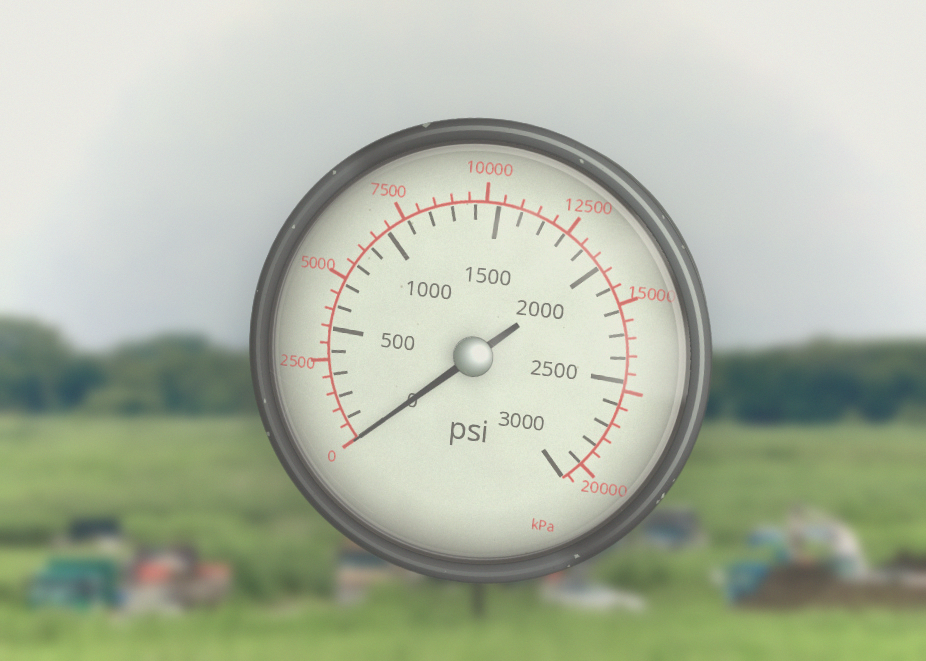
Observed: 0 psi
